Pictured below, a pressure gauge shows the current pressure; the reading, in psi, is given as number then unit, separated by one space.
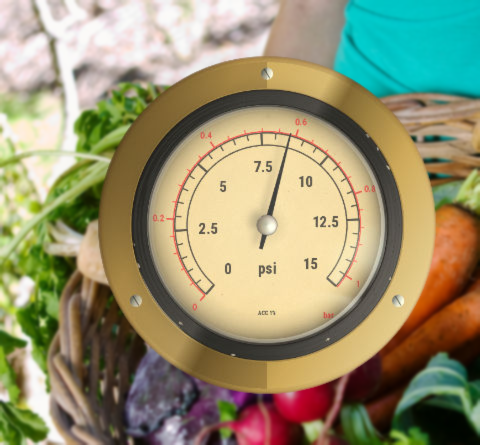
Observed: 8.5 psi
